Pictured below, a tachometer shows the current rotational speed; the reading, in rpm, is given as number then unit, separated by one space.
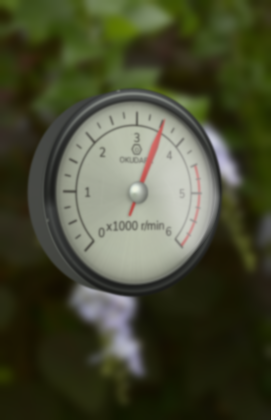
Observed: 3500 rpm
